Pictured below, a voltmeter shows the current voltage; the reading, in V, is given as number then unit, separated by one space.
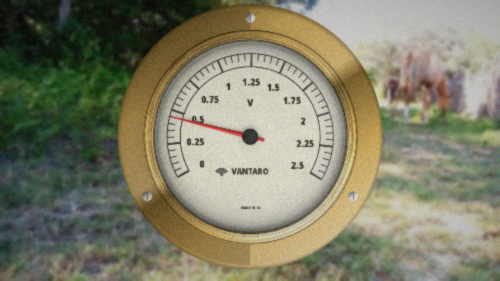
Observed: 0.45 V
